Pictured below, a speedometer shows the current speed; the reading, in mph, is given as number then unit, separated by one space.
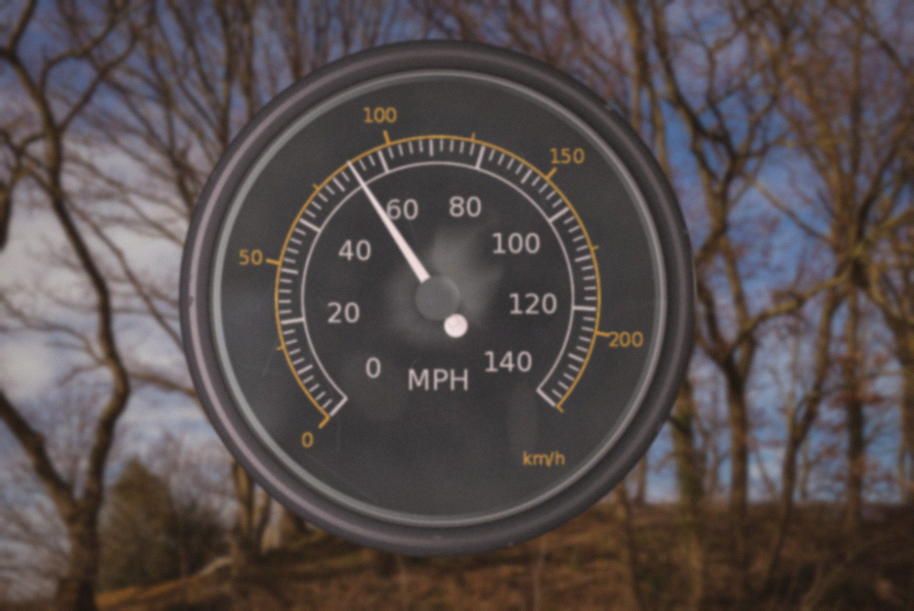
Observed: 54 mph
